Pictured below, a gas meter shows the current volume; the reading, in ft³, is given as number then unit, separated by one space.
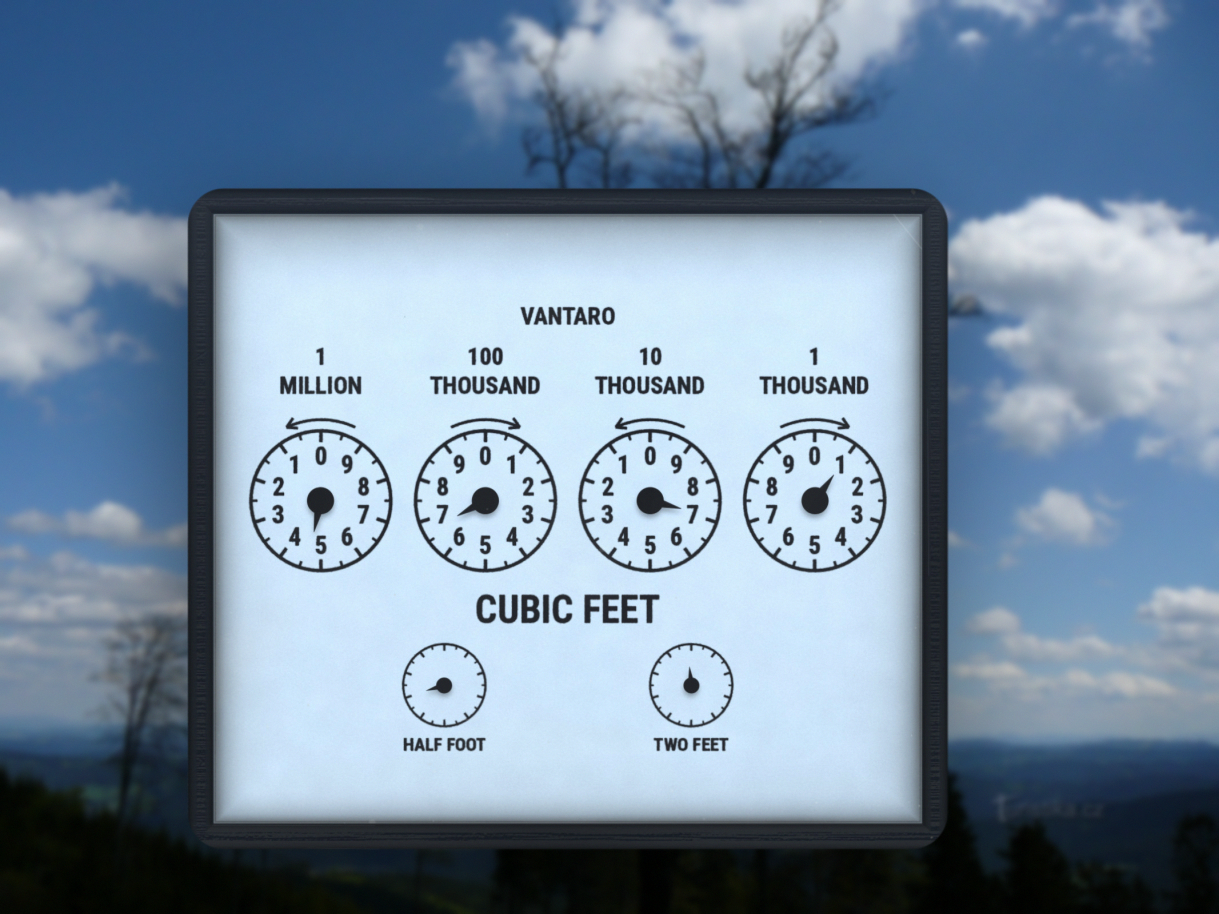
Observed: 467100 ft³
